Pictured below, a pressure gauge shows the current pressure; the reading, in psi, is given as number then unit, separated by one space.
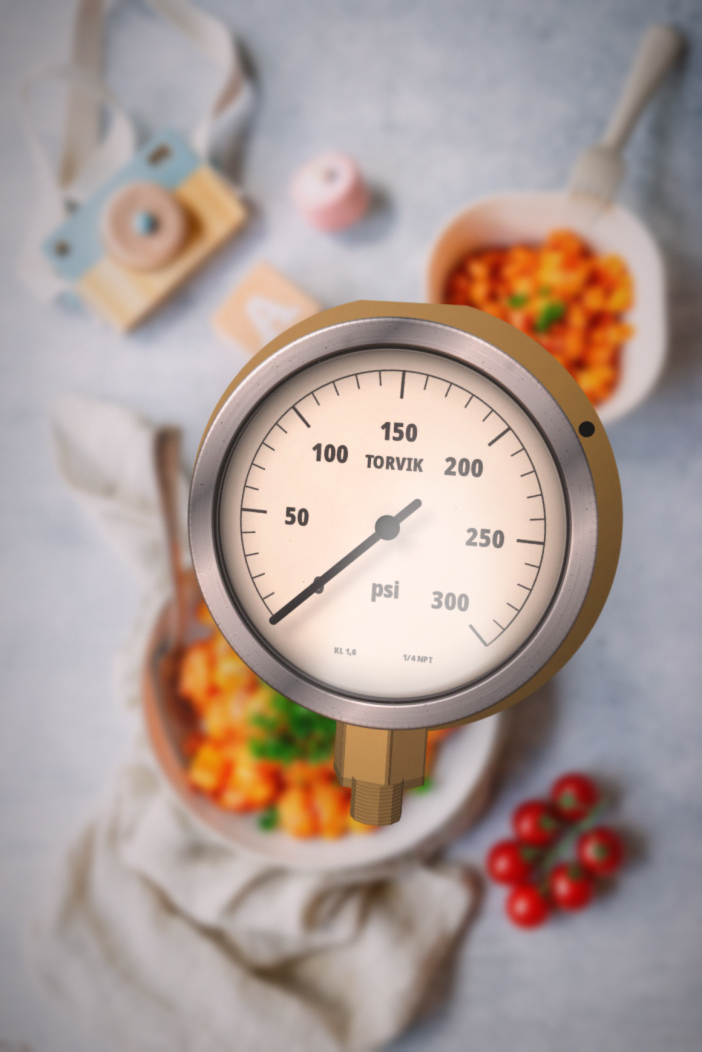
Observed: 0 psi
